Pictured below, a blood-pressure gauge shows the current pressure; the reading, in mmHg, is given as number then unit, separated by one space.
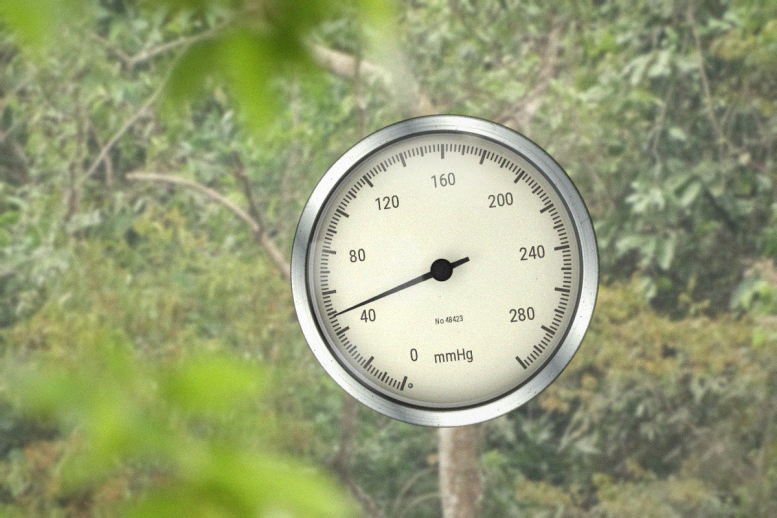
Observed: 48 mmHg
